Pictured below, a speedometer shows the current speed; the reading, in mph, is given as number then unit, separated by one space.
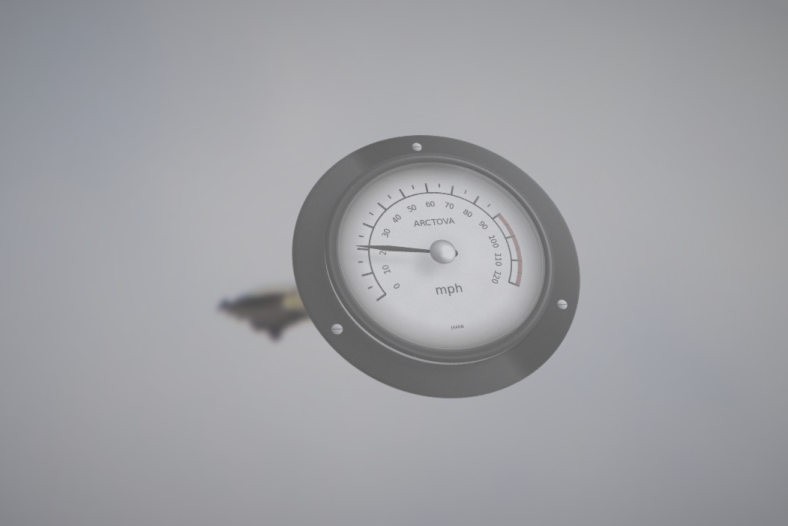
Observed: 20 mph
